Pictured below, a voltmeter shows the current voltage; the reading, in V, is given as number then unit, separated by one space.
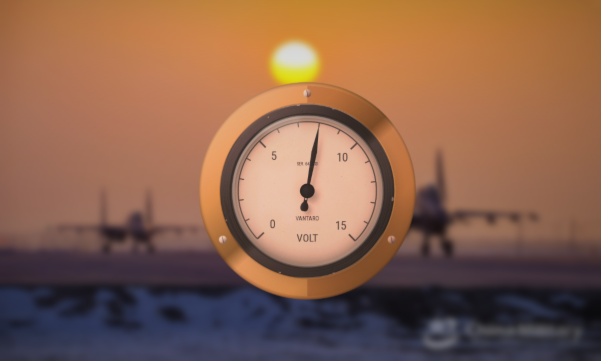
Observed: 8 V
